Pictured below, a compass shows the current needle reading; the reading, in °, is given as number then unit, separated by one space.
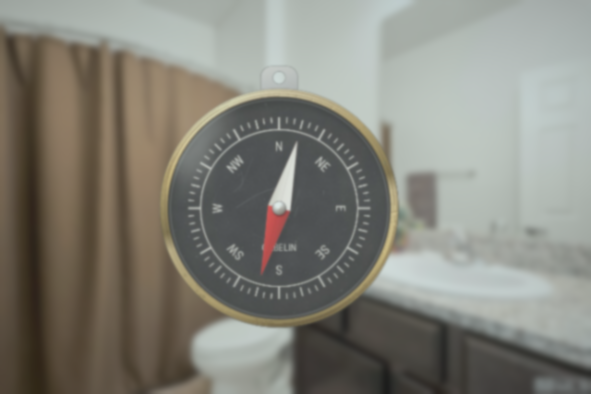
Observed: 195 °
